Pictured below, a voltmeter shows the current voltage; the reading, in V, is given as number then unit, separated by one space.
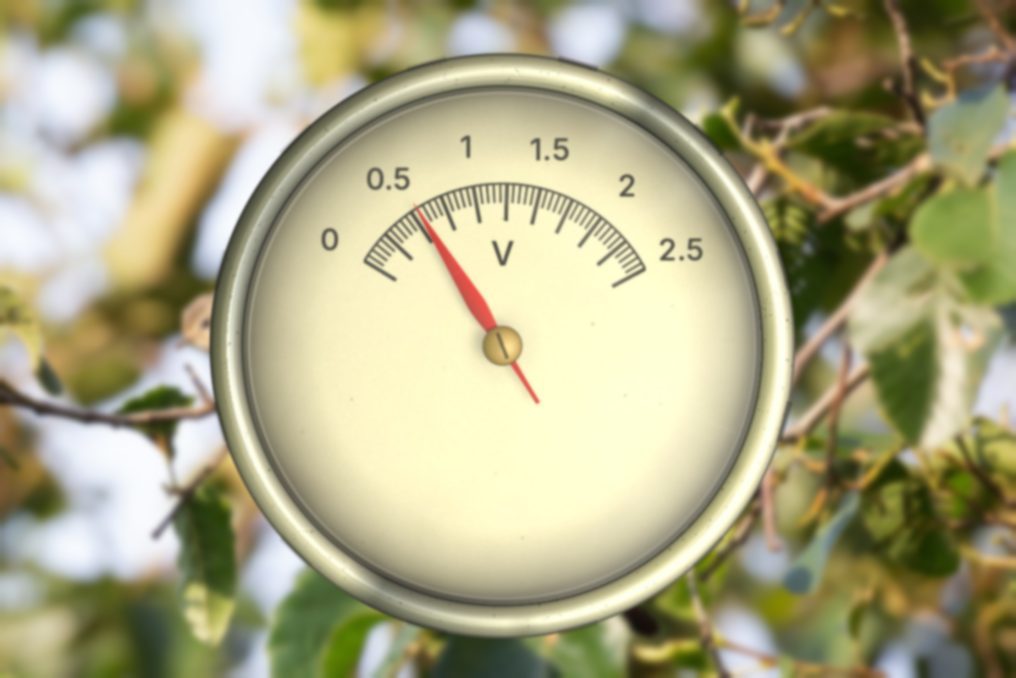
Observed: 0.55 V
